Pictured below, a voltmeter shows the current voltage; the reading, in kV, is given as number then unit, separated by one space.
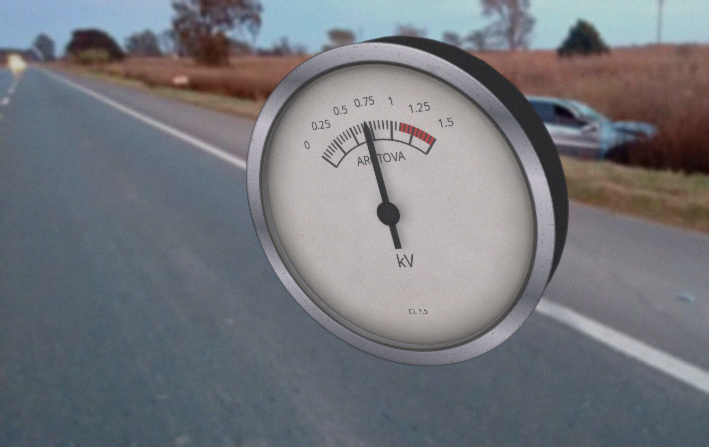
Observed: 0.75 kV
